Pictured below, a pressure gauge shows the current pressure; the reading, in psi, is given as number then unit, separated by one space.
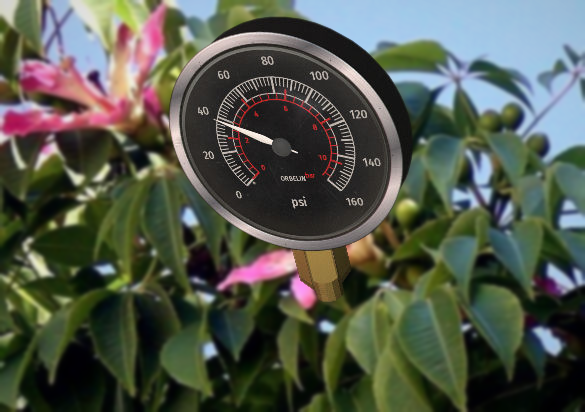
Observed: 40 psi
